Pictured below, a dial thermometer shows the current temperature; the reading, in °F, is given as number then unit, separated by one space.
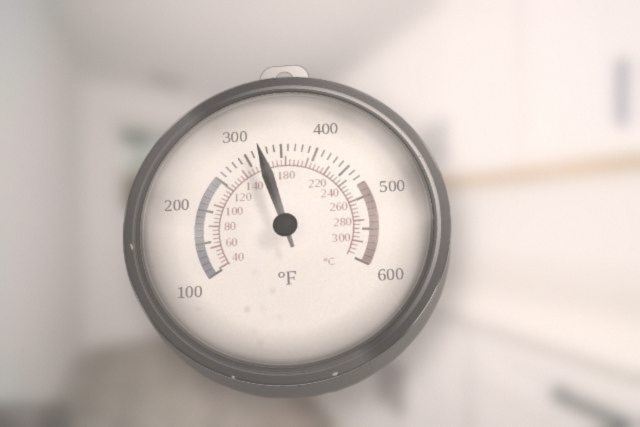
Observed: 320 °F
